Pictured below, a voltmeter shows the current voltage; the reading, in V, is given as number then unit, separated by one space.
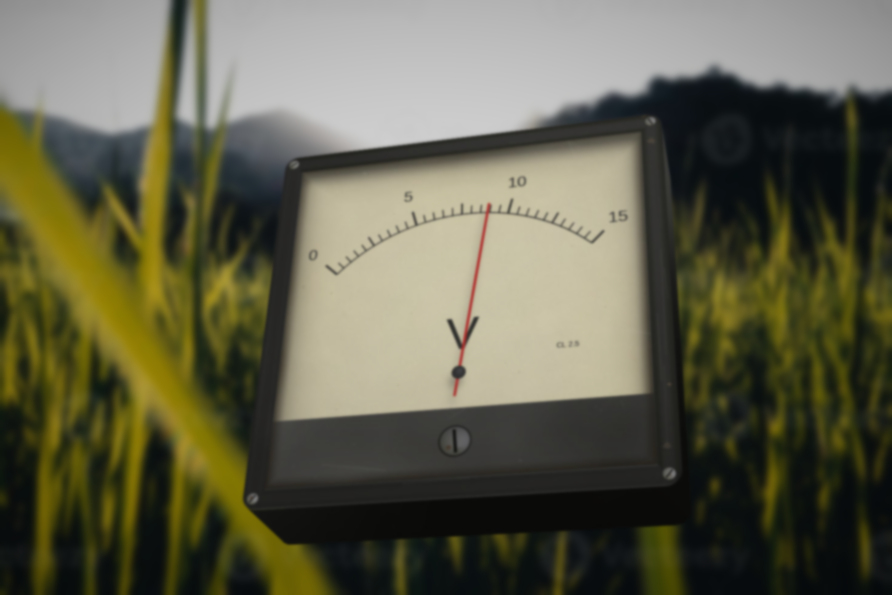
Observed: 9 V
